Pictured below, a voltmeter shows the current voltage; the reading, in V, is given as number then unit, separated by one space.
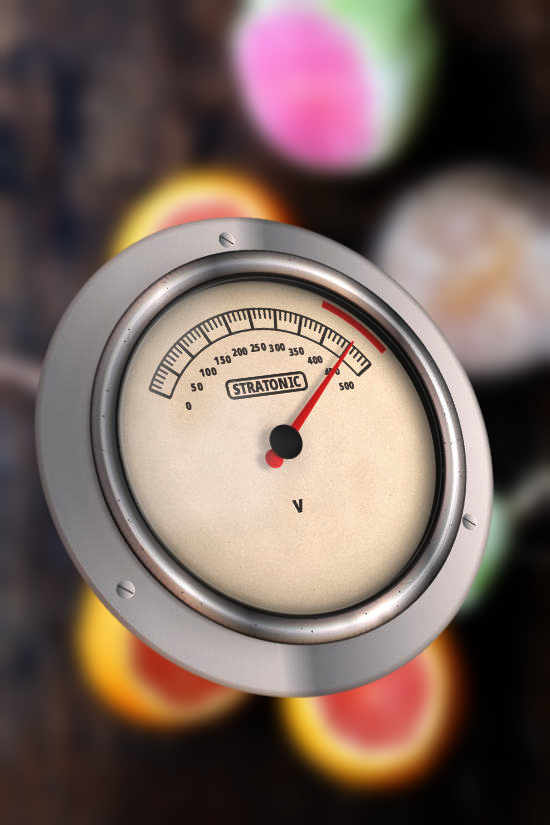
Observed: 450 V
